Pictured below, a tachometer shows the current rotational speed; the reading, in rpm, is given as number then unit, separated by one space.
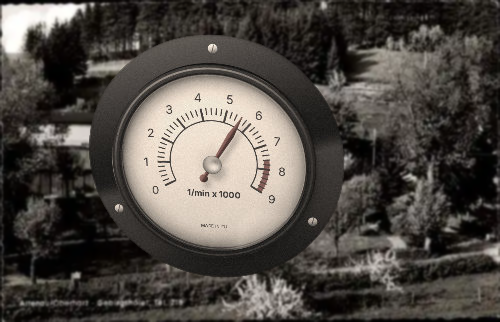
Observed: 5600 rpm
